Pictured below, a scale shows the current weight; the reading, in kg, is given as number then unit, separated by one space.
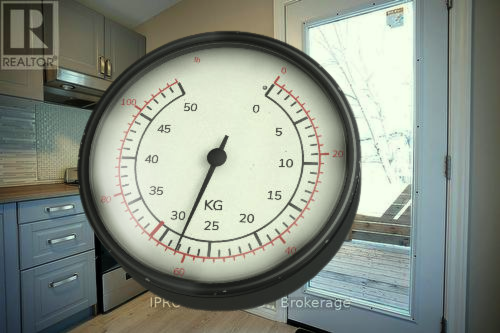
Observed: 28 kg
